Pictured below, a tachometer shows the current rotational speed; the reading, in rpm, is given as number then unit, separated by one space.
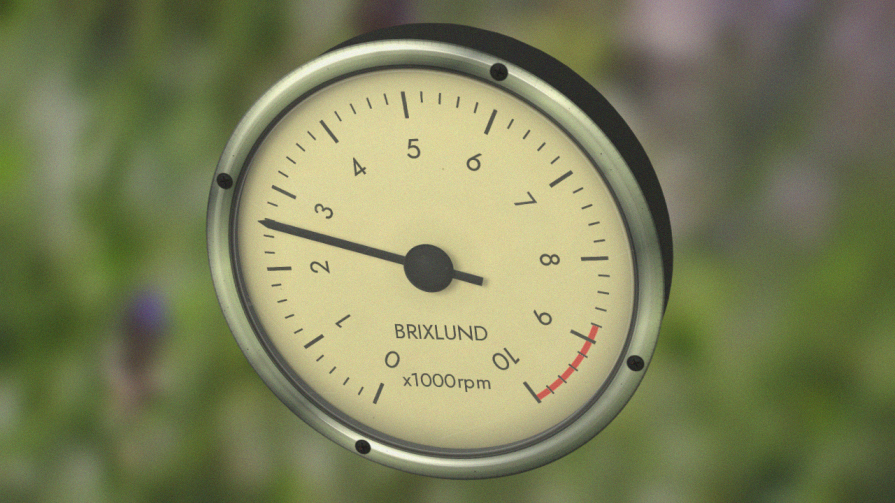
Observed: 2600 rpm
